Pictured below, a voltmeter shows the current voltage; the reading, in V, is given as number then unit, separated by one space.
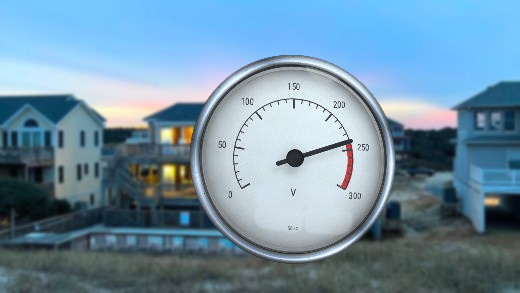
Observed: 240 V
